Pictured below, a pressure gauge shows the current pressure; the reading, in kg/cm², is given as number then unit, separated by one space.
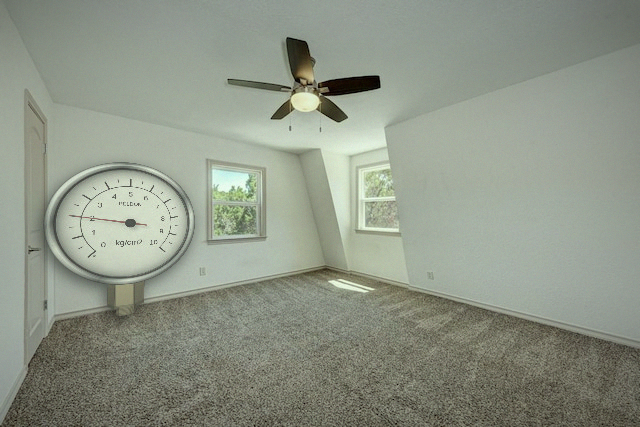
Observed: 2 kg/cm²
